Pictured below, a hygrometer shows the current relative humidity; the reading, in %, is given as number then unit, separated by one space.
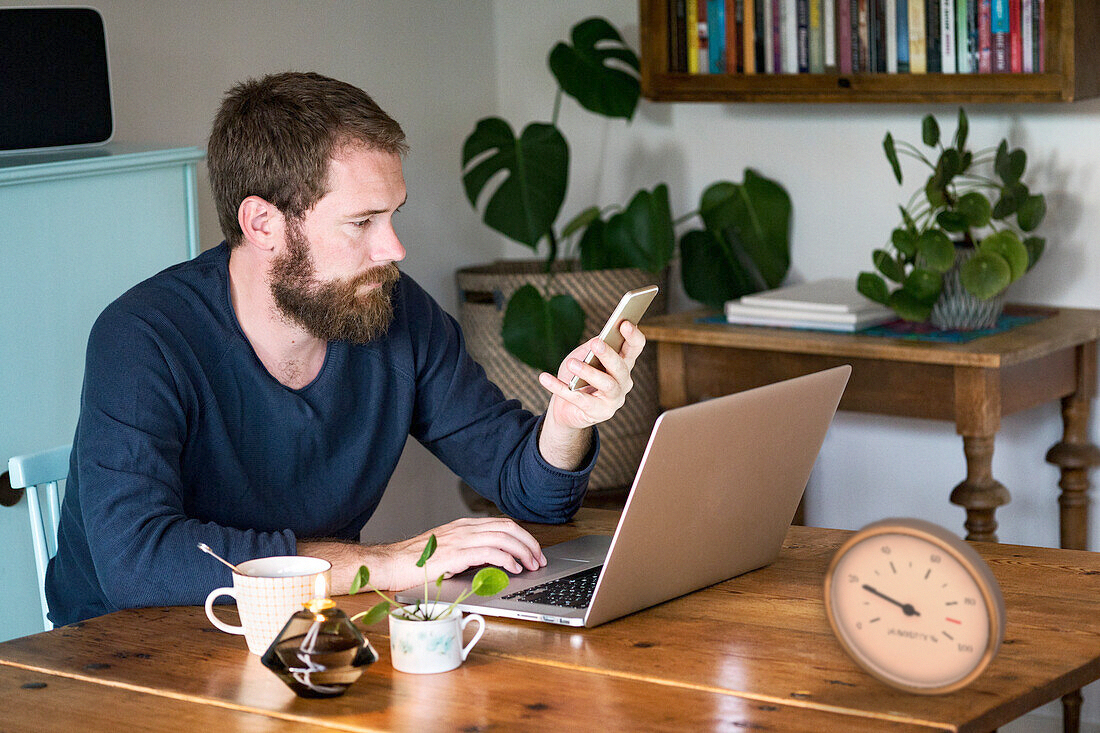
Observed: 20 %
